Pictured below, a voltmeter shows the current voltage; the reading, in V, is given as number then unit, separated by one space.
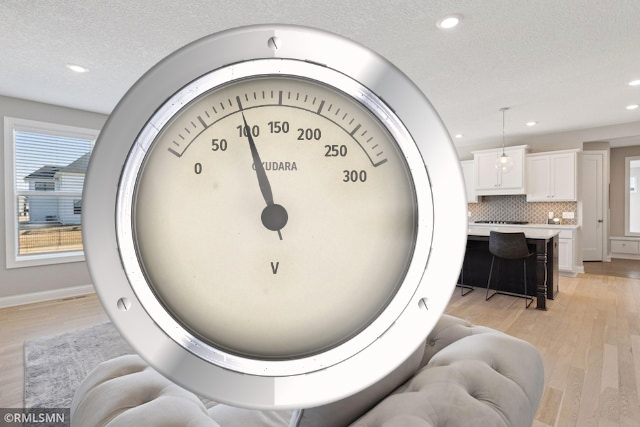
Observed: 100 V
